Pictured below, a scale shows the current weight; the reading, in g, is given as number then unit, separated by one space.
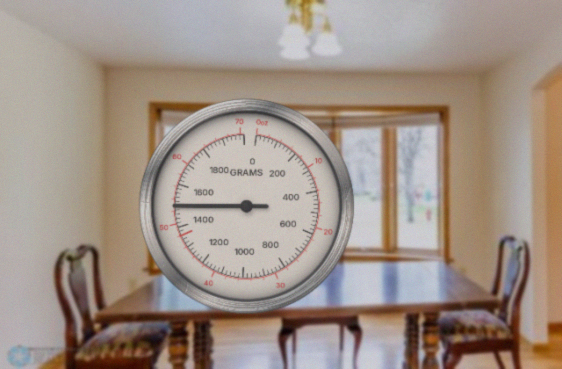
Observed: 1500 g
